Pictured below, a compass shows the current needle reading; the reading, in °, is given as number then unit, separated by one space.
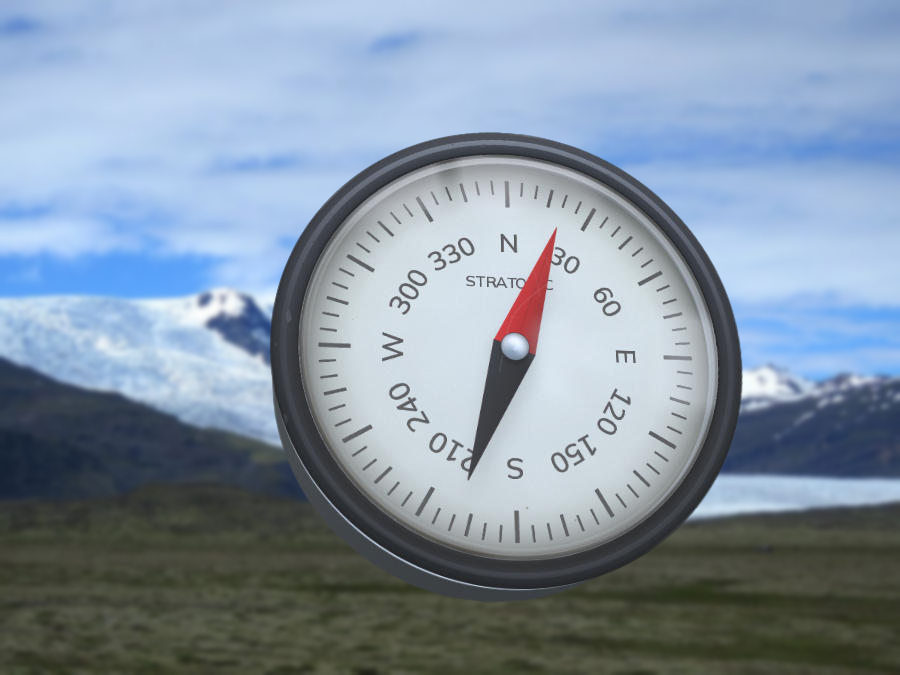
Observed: 20 °
